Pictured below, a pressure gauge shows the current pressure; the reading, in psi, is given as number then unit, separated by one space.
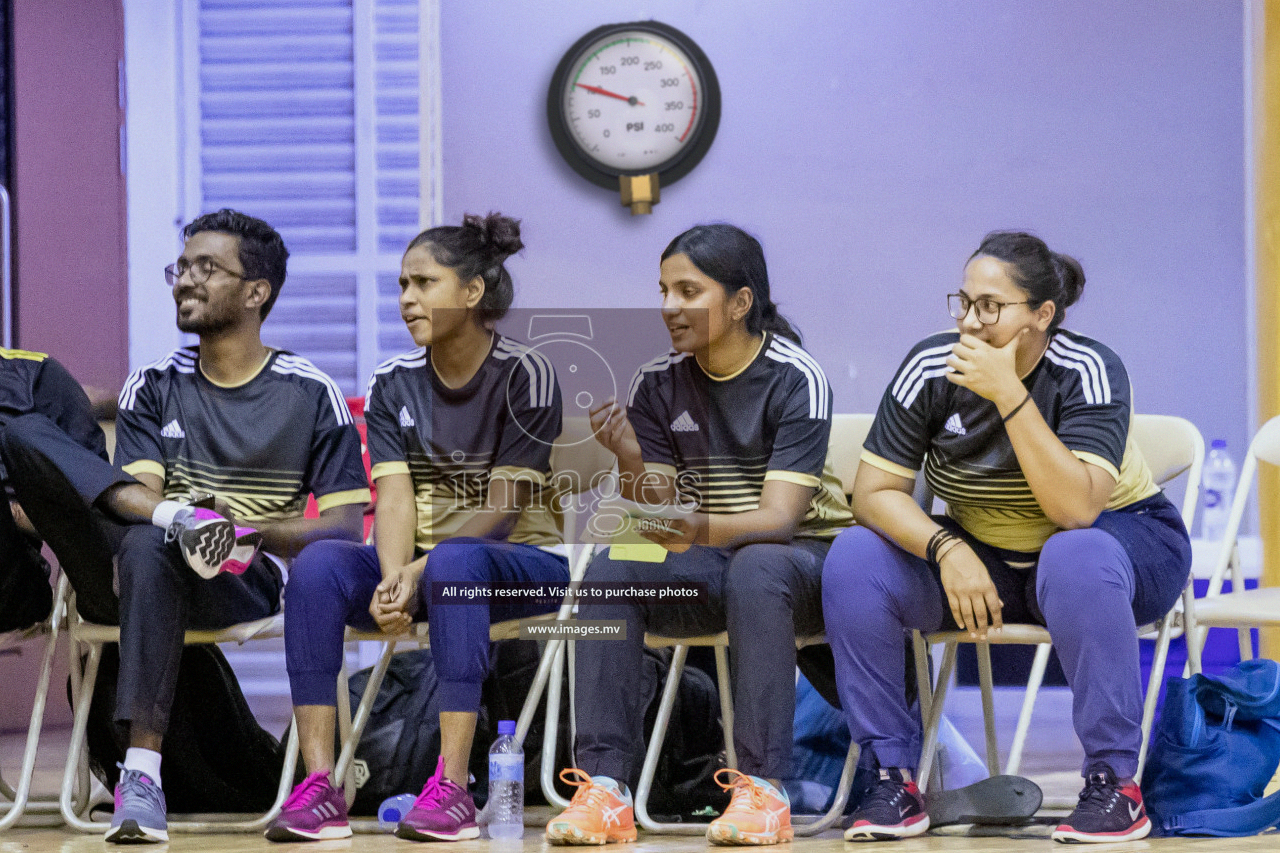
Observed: 100 psi
